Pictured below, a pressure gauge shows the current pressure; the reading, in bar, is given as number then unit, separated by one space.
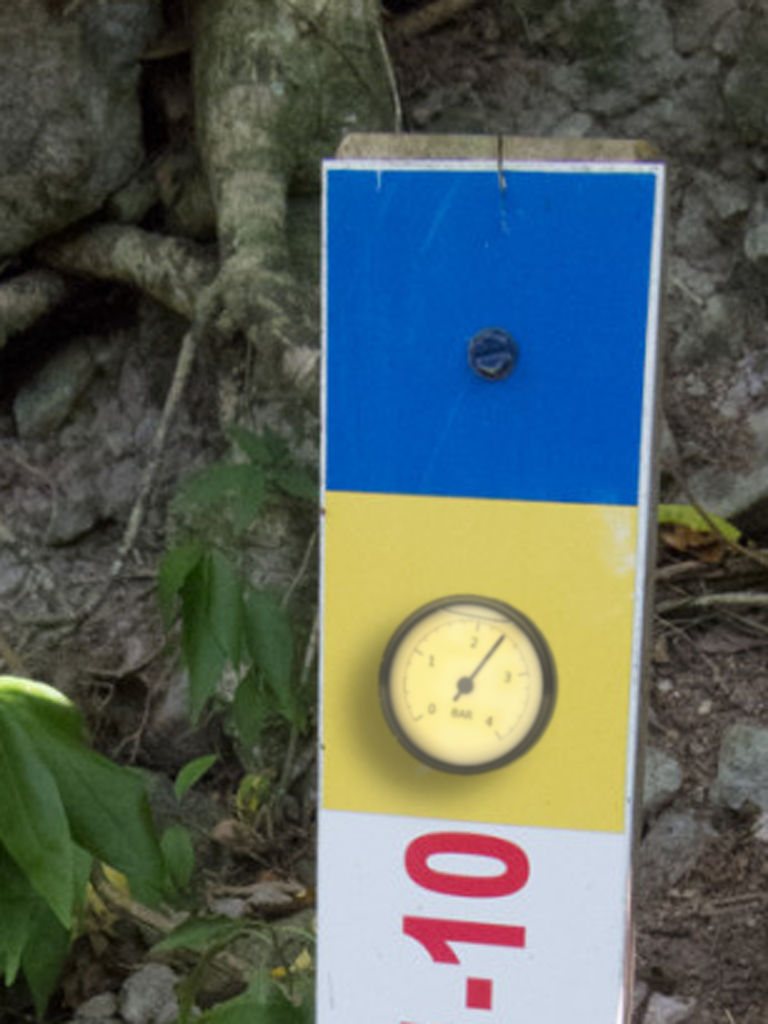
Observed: 2.4 bar
